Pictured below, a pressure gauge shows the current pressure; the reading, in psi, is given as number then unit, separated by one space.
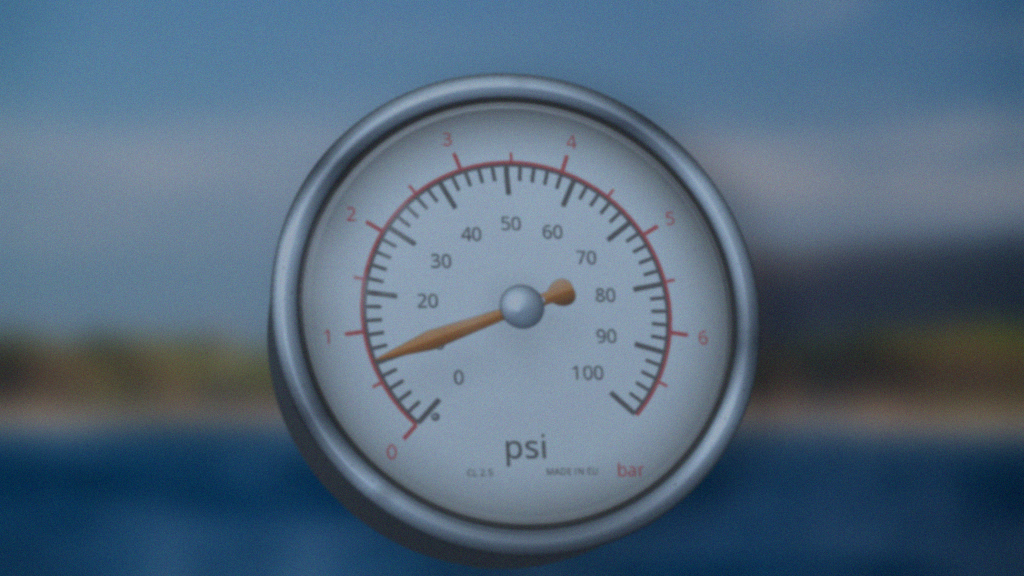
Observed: 10 psi
